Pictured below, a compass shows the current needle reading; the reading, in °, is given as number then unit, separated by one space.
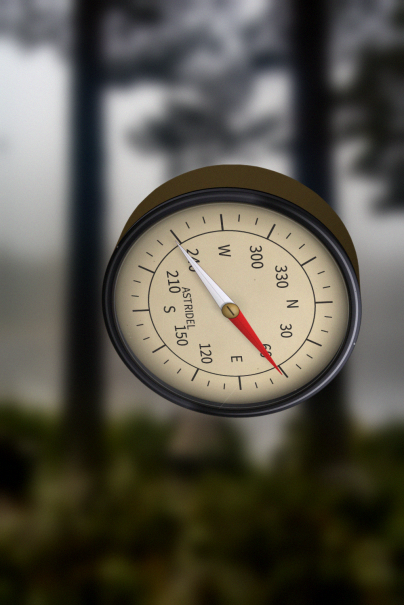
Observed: 60 °
